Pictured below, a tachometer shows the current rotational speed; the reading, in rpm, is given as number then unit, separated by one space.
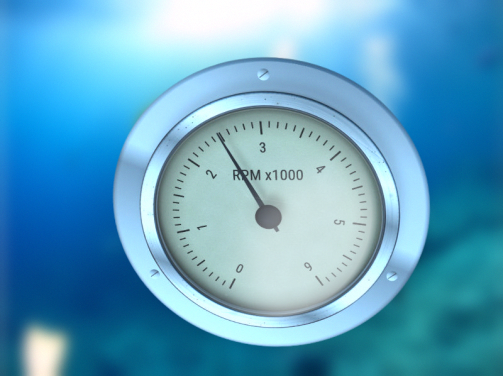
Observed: 2500 rpm
